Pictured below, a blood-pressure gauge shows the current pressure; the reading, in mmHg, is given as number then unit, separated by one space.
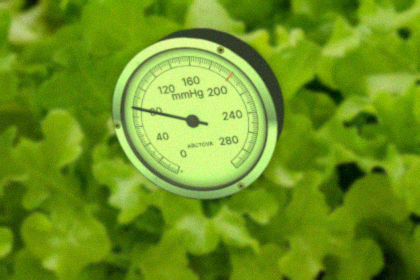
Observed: 80 mmHg
